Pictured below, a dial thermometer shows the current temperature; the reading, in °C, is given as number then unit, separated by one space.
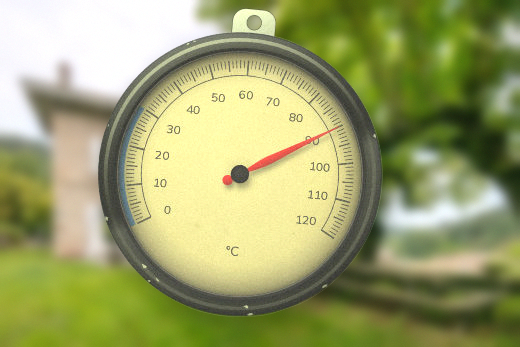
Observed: 90 °C
